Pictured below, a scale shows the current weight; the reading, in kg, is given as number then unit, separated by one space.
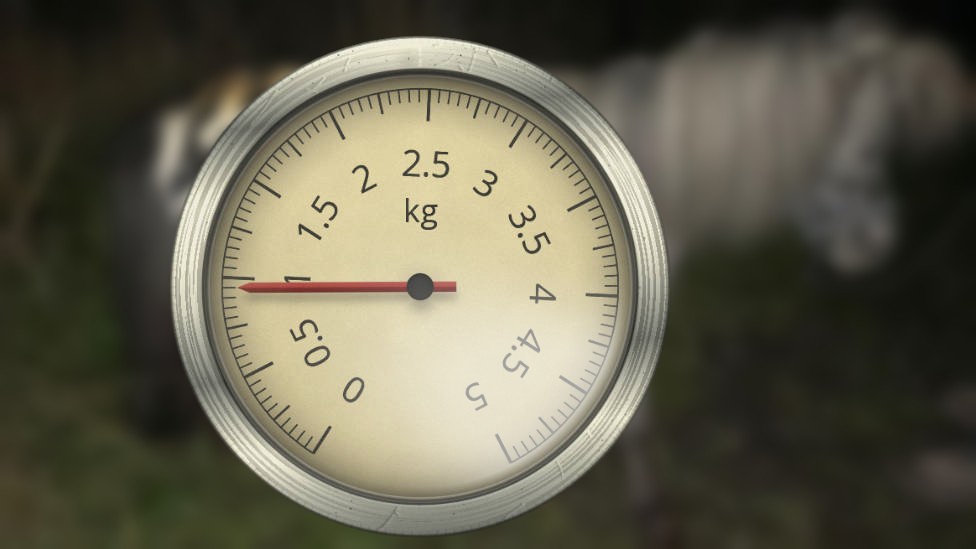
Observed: 0.95 kg
